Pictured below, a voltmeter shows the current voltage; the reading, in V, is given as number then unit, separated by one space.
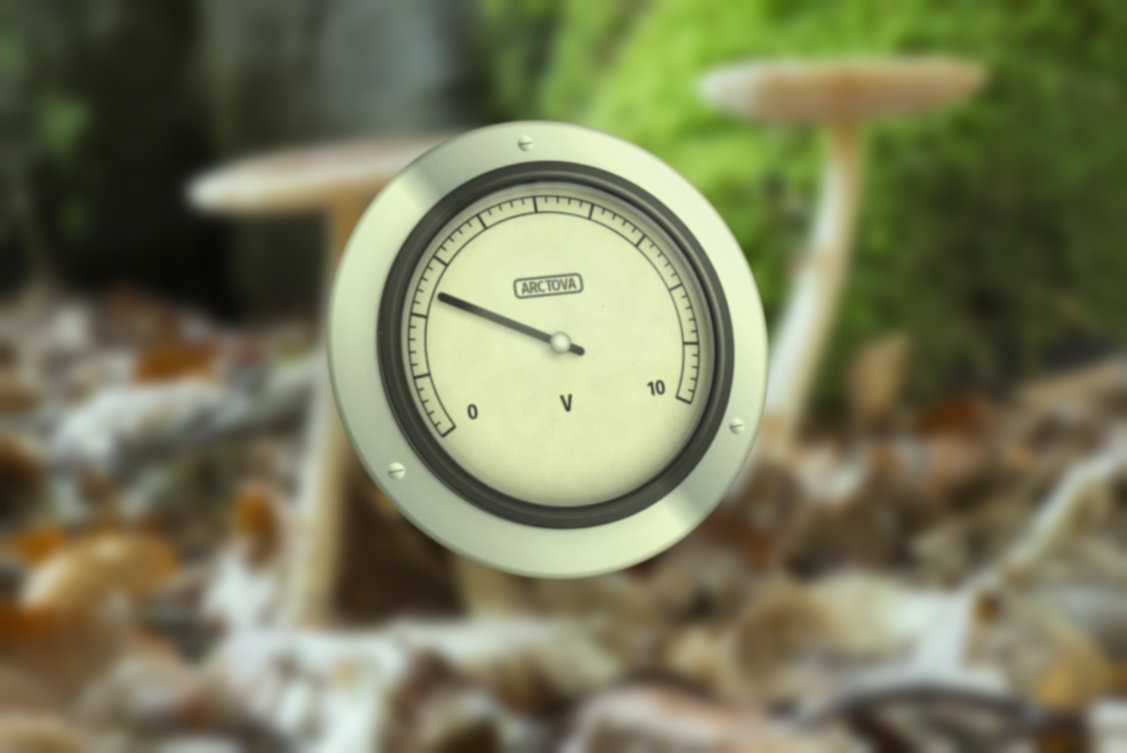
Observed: 2.4 V
